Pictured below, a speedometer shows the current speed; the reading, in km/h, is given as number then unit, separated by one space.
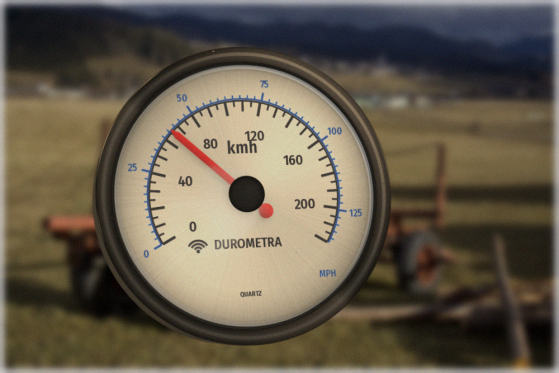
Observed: 65 km/h
